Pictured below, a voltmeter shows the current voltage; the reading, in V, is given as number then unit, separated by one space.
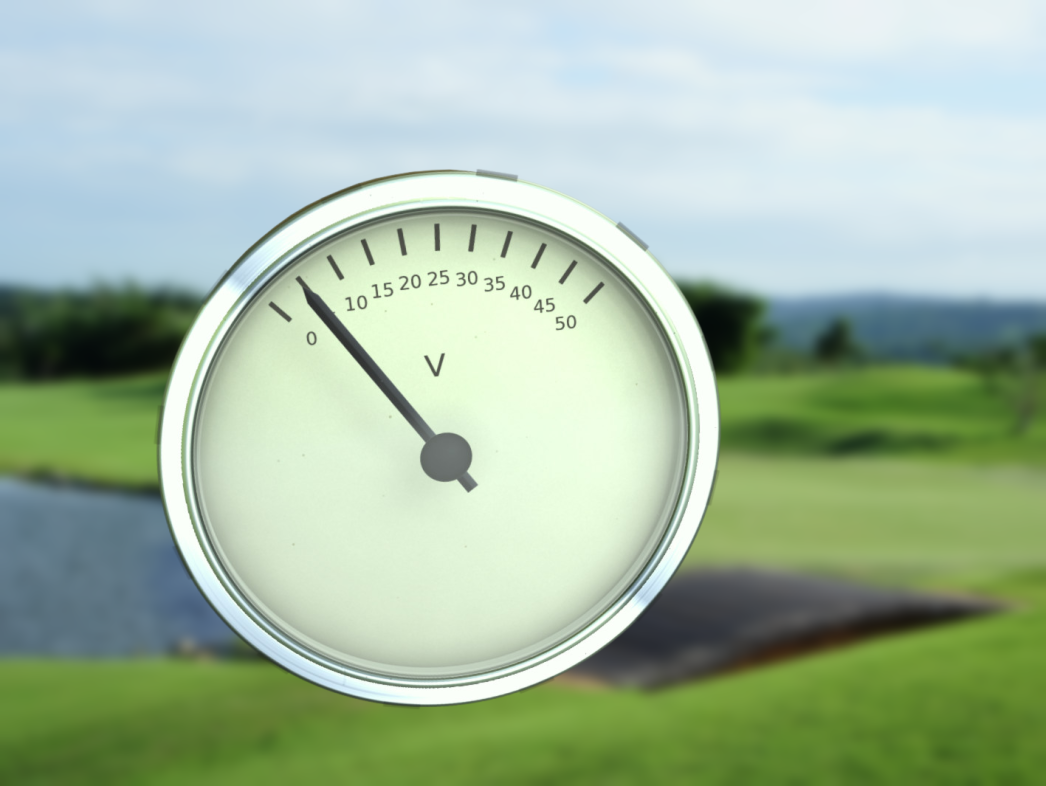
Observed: 5 V
